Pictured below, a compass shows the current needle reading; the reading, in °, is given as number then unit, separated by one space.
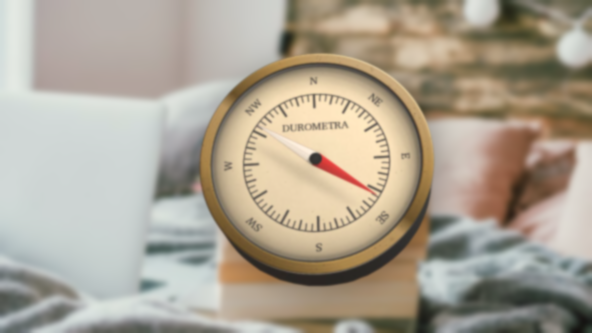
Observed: 125 °
